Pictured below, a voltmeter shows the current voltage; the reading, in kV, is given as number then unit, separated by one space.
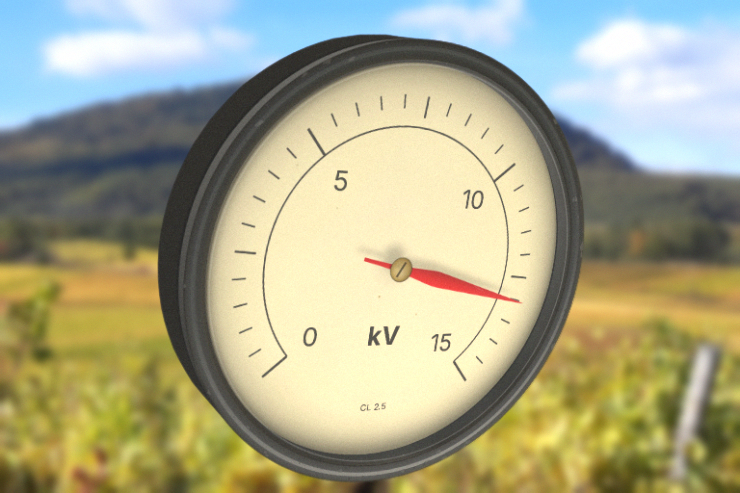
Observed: 13 kV
